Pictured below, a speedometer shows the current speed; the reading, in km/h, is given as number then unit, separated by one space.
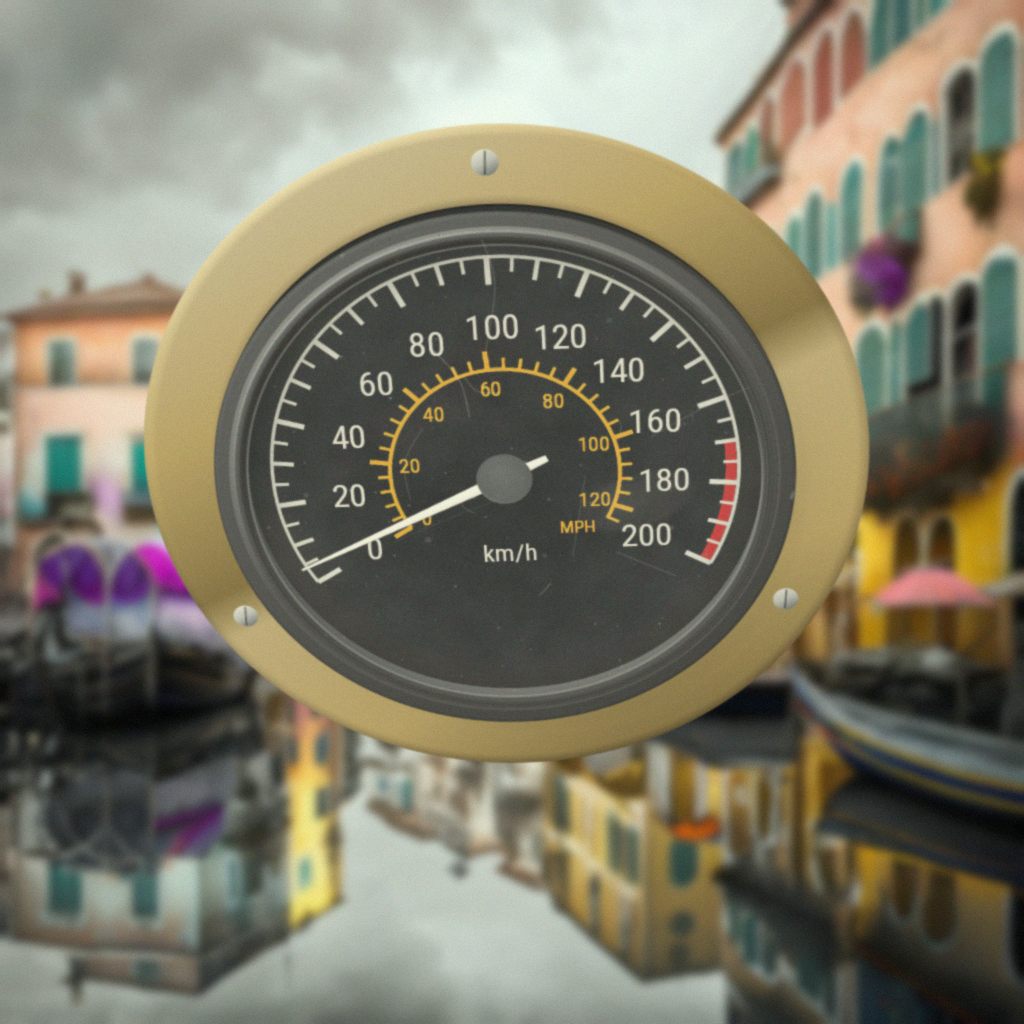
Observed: 5 km/h
